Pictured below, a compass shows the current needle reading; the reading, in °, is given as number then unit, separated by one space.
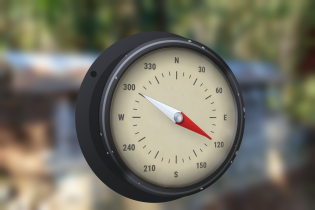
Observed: 120 °
